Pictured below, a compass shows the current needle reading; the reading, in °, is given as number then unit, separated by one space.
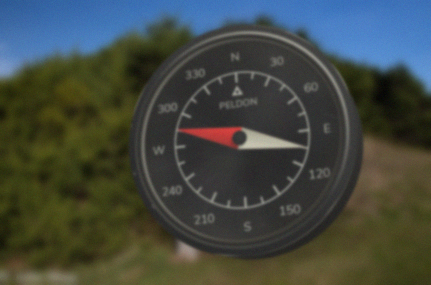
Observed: 285 °
